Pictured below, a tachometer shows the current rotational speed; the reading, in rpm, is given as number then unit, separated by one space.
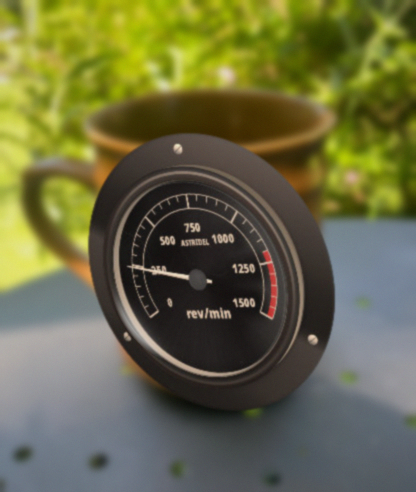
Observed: 250 rpm
